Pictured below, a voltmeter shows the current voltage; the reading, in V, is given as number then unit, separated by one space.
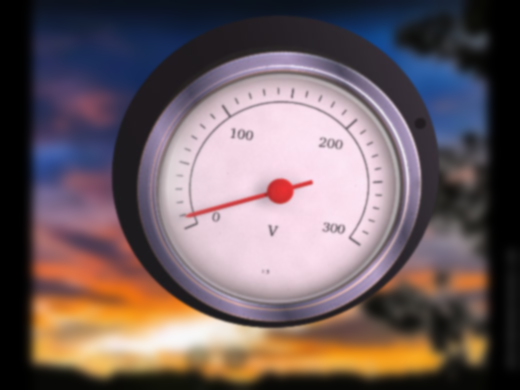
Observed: 10 V
